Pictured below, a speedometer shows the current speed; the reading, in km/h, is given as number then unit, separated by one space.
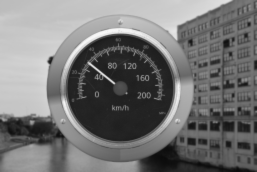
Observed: 50 km/h
